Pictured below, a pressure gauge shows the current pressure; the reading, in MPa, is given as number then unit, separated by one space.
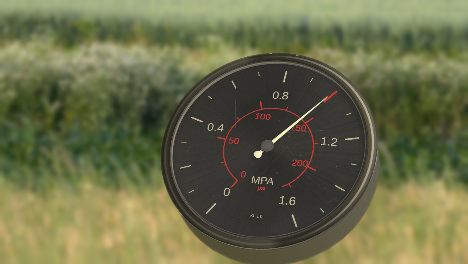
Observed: 1 MPa
